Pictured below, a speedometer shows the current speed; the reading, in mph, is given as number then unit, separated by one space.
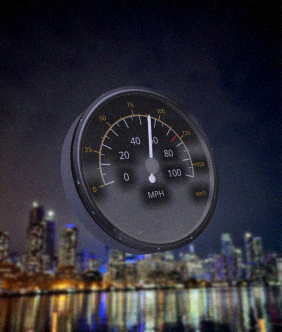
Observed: 55 mph
